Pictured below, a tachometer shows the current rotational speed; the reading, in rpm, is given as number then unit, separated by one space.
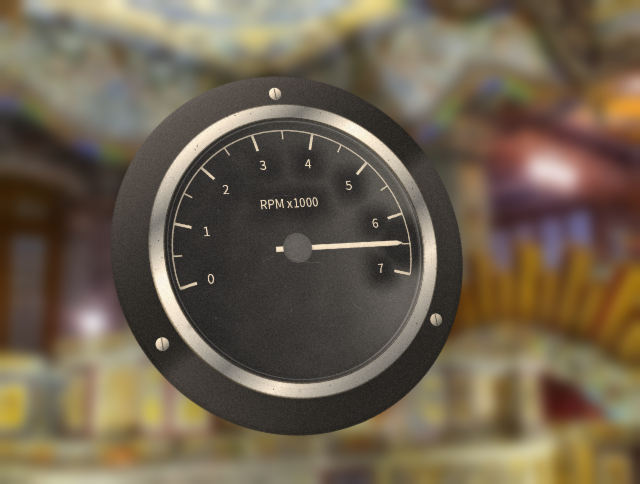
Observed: 6500 rpm
